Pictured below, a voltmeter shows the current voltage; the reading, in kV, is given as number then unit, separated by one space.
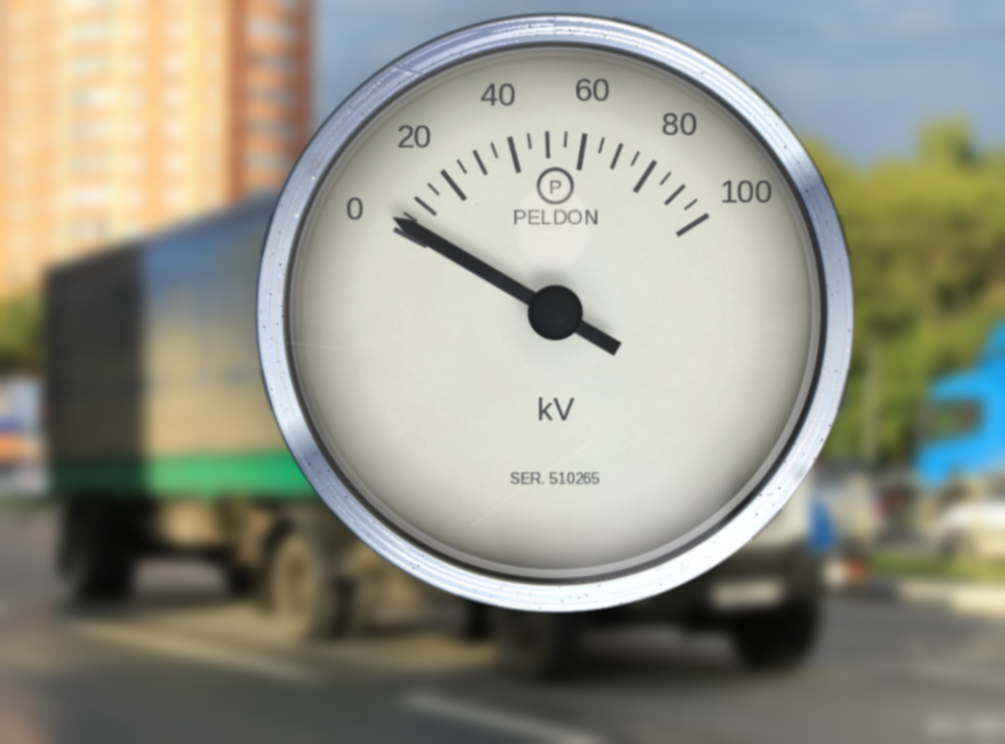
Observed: 2.5 kV
